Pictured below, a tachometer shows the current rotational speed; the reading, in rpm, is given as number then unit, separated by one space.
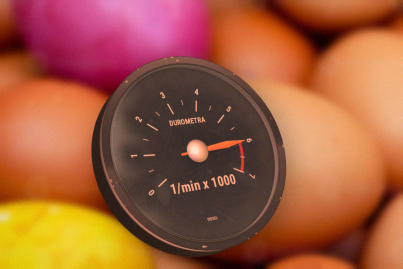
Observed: 6000 rpm
